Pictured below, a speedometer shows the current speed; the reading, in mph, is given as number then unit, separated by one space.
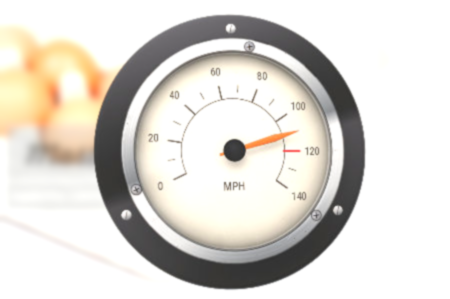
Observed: 110 mph
